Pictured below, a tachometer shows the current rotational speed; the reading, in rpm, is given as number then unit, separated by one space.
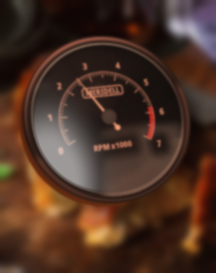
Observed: 2500 rpm
